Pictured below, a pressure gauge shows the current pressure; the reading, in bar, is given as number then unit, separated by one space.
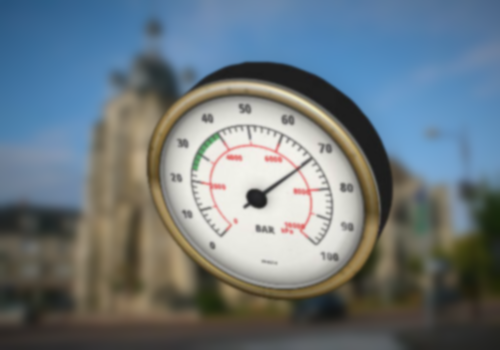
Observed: 70 bar
